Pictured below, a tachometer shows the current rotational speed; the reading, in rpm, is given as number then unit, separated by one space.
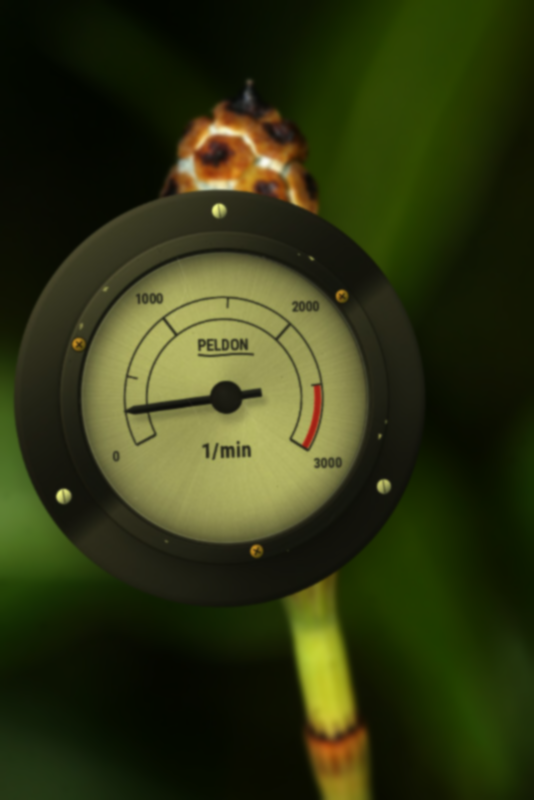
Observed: 250 rpm
